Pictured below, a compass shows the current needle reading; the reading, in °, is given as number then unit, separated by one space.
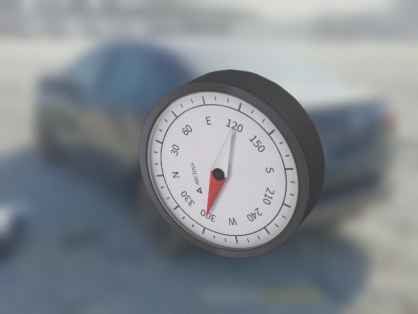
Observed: 300 °
